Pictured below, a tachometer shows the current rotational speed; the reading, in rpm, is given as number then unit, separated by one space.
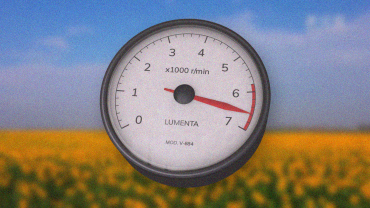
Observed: 6600 rpm
